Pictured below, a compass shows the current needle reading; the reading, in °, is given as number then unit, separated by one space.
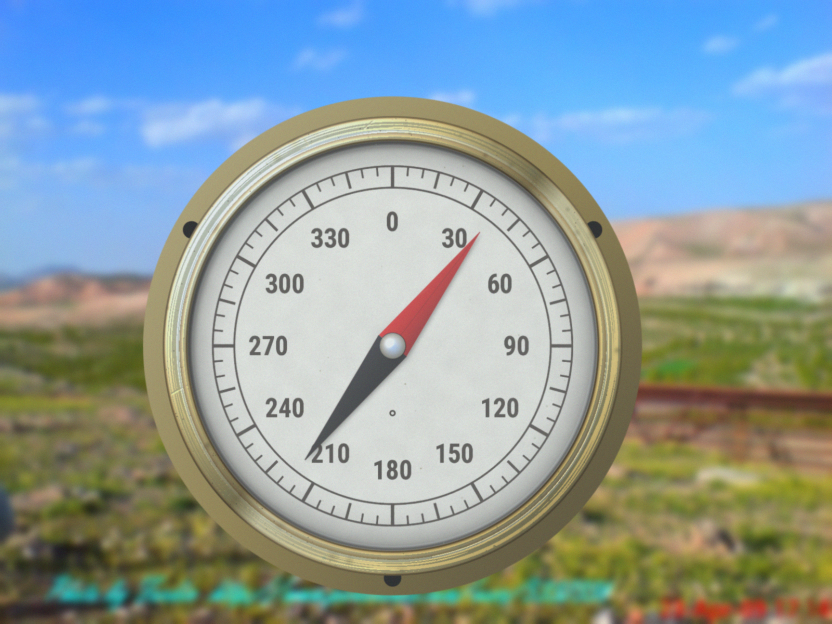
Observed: 37.5 °
